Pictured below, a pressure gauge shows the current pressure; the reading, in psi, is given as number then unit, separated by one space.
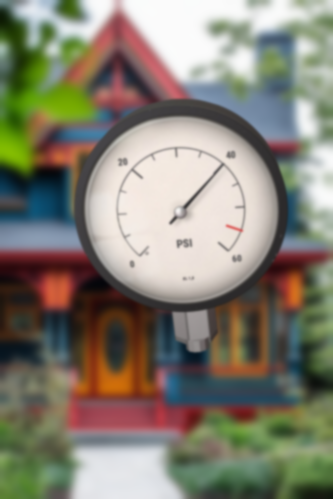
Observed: 40 psi
